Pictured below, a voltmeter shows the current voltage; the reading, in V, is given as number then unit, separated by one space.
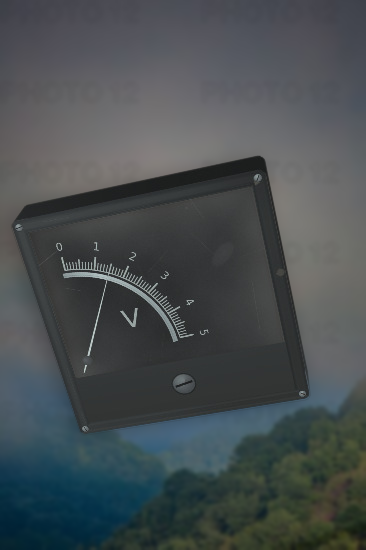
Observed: 1.5 V
